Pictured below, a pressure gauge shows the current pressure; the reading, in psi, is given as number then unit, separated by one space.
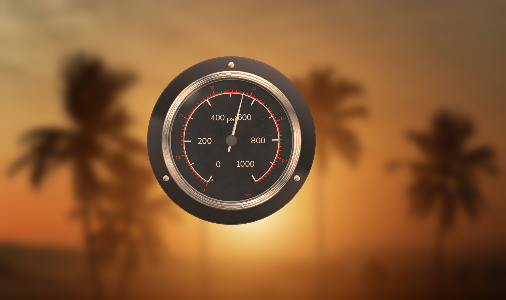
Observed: 550 psi
